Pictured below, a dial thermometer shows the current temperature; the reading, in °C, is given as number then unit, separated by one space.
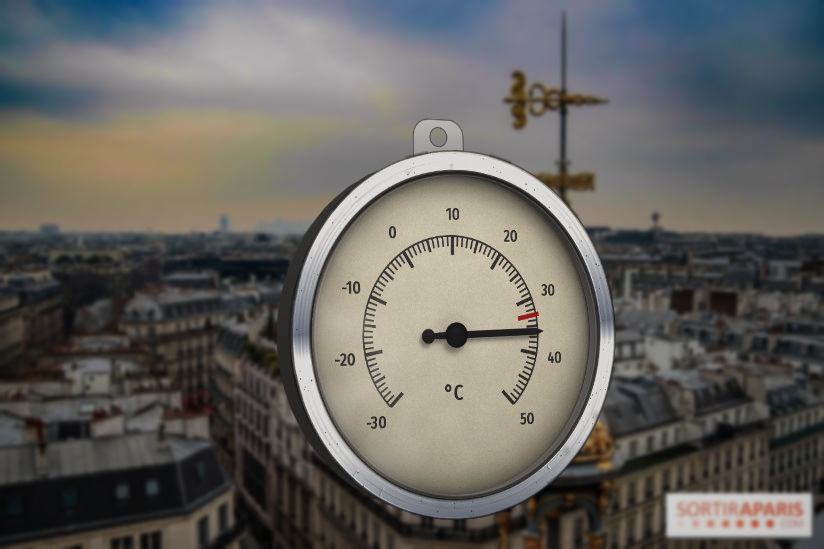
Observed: 36 °C
